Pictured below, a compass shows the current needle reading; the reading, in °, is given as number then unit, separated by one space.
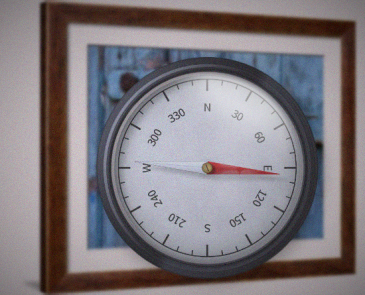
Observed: 95 °
